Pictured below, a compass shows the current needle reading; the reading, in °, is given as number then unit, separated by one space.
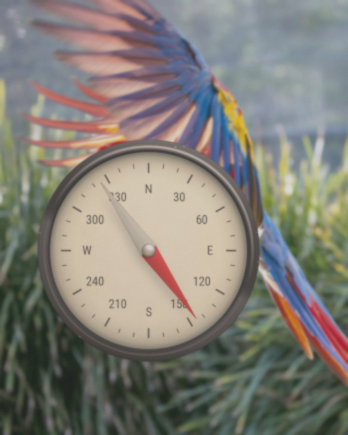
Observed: 145 °
